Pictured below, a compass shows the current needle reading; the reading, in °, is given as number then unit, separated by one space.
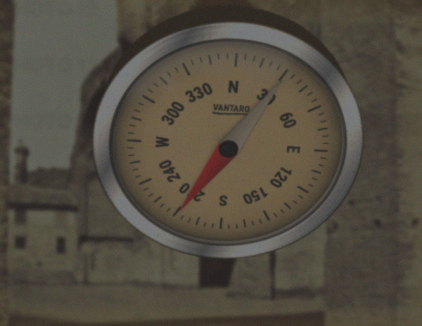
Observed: 210 °
